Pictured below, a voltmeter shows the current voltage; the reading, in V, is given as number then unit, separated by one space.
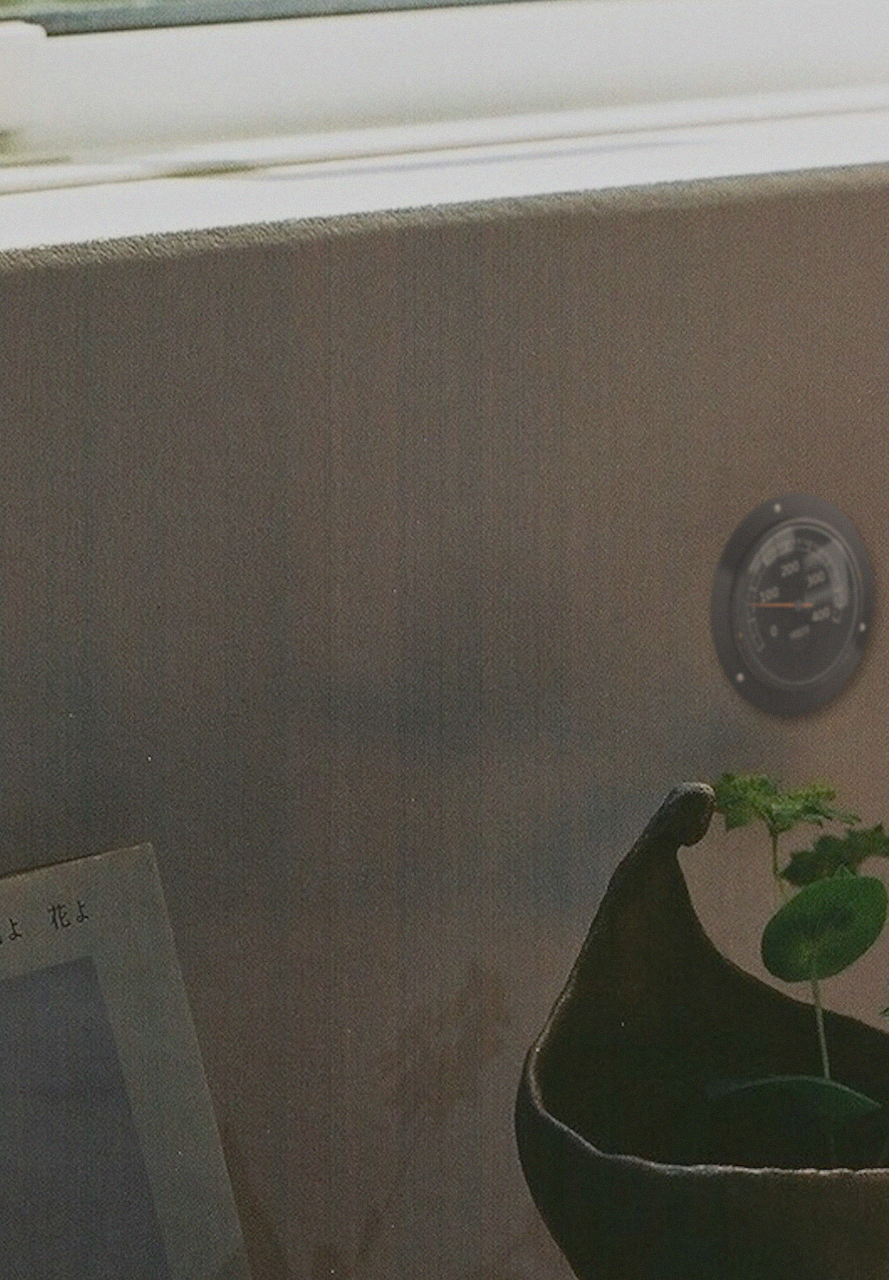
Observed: 75 V
